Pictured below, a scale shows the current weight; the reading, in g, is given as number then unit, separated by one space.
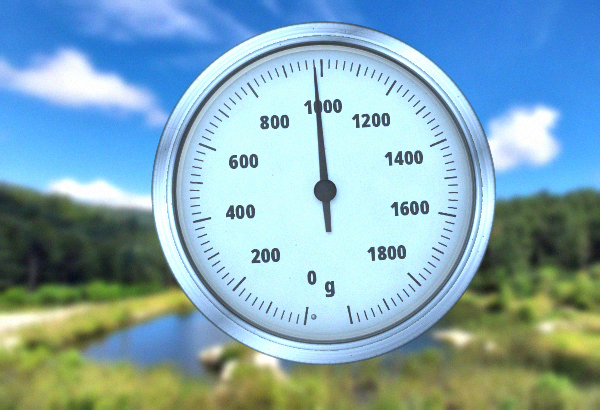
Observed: 980 g
